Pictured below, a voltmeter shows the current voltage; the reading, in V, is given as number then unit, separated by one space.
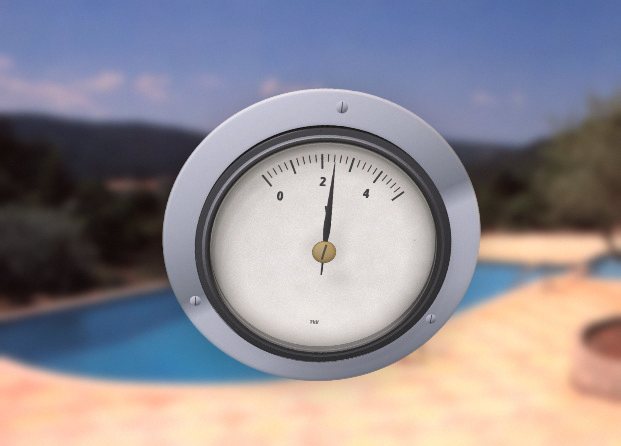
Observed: 2.4 V
